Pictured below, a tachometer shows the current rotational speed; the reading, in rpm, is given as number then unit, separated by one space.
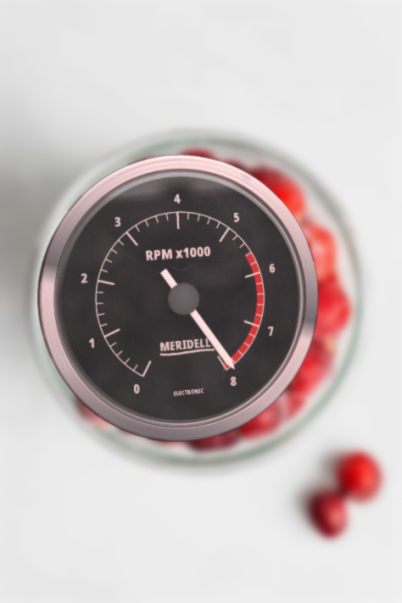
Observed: 7900 rpm
